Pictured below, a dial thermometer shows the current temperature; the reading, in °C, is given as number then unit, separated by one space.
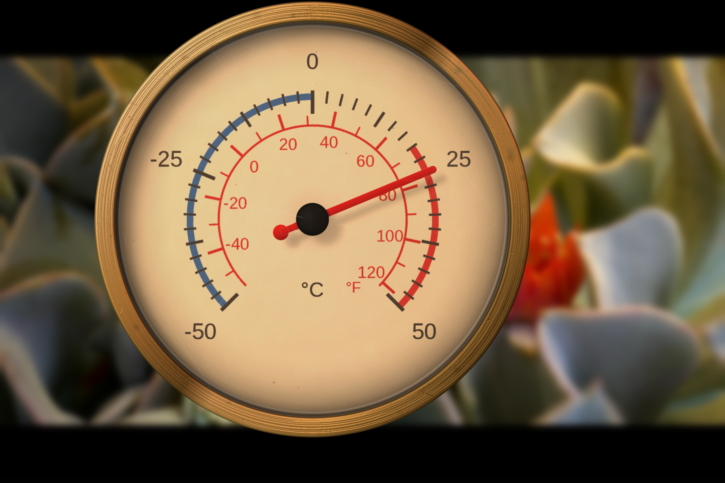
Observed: 25 °C
